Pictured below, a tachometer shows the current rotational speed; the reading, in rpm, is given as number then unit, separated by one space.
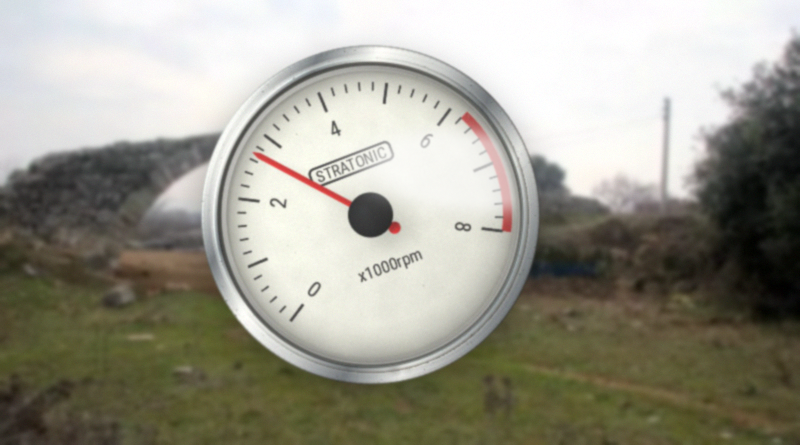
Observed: 2700 rpm
